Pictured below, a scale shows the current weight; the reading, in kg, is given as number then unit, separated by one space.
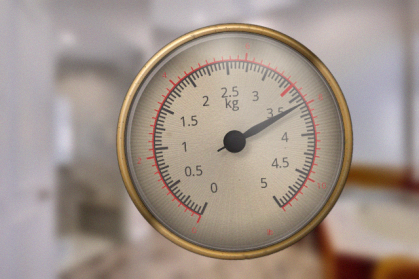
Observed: 3.6 kg
